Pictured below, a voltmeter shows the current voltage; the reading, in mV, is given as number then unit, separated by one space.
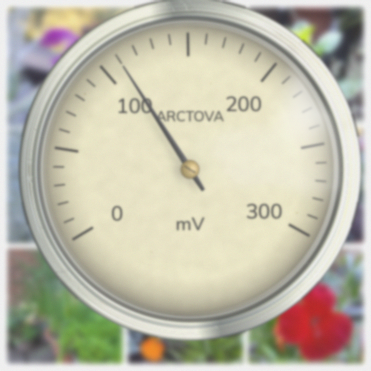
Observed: 110 mV
